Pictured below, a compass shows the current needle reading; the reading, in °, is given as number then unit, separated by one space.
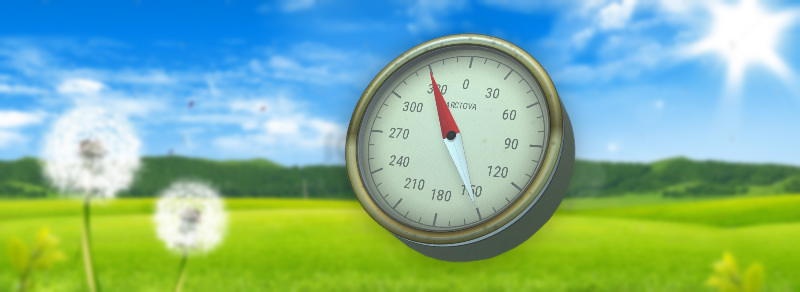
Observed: 330 °
